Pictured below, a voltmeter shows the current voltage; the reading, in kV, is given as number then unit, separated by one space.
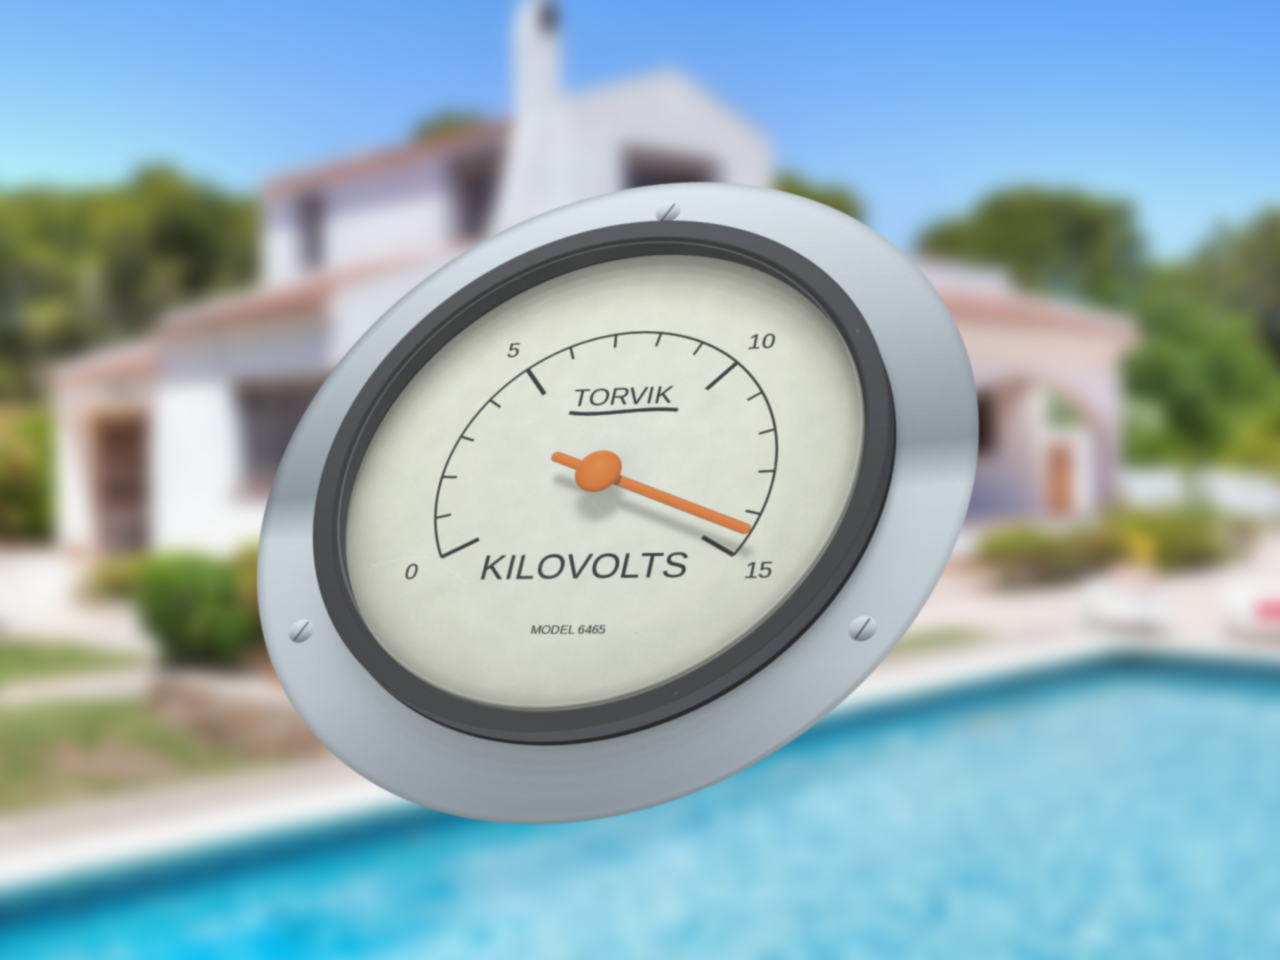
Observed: 14.5 kV
